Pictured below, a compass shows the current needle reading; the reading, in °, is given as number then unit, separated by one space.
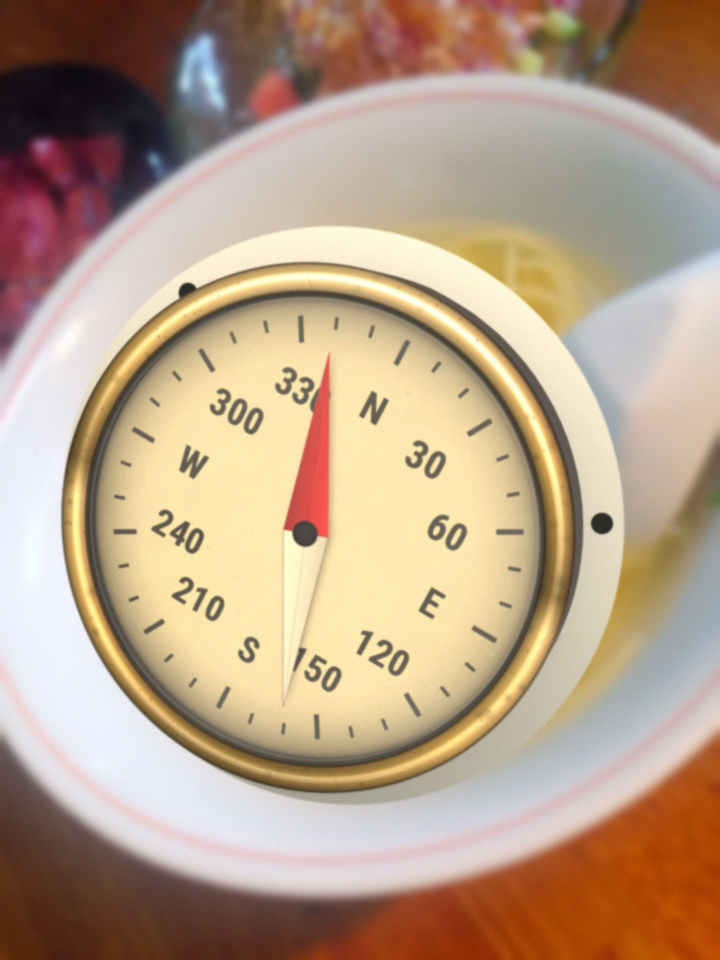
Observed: 340 °
